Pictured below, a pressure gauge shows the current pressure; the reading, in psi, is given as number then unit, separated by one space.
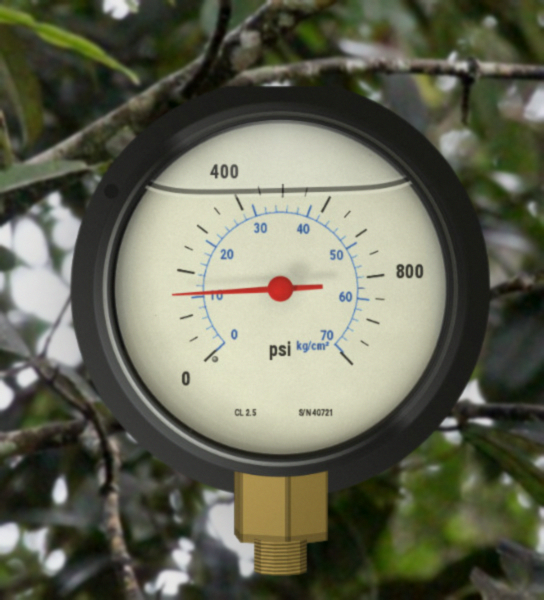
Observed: 150 psi
